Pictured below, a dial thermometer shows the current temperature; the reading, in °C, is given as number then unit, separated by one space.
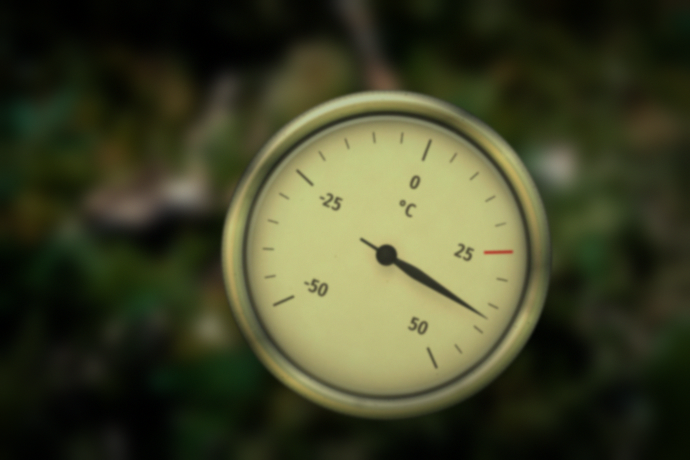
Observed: 37.5 °C
